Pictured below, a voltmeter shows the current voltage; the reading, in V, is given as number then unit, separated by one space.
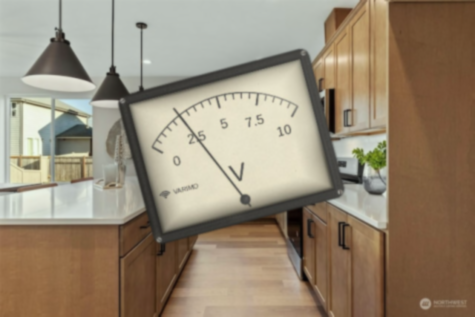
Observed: 2.5 V
